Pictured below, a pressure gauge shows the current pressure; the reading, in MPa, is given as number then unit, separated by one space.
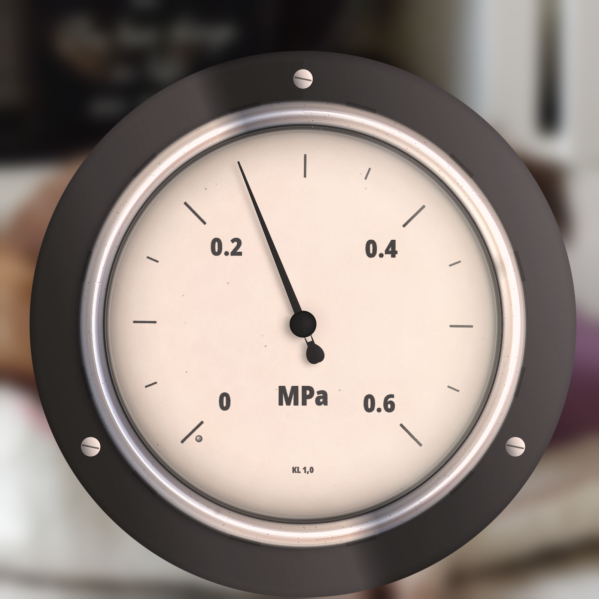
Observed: 0.25 MPa
